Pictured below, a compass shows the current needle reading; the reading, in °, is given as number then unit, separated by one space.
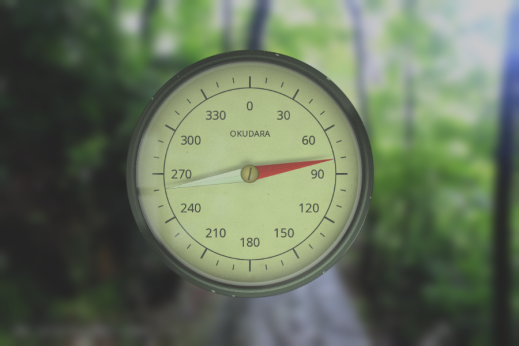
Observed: 80 °
